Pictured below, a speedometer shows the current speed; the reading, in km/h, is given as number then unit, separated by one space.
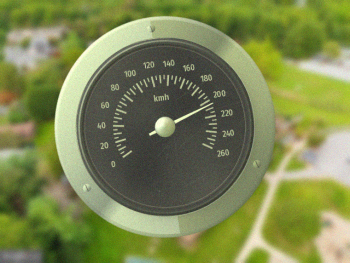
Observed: 205 km/h
